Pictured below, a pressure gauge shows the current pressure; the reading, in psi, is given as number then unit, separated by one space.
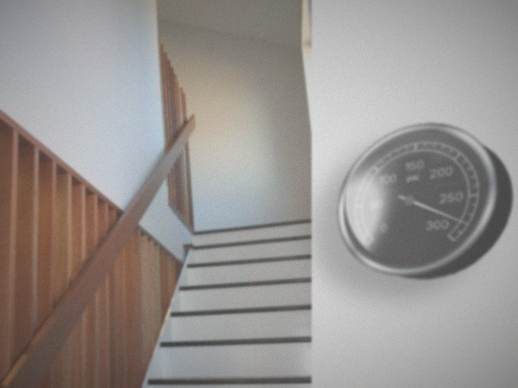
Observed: 280 psi
